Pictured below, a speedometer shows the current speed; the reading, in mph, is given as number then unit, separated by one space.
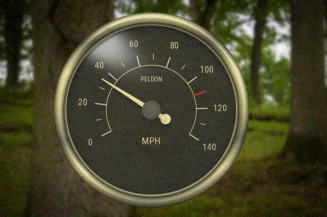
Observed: 35 mph
